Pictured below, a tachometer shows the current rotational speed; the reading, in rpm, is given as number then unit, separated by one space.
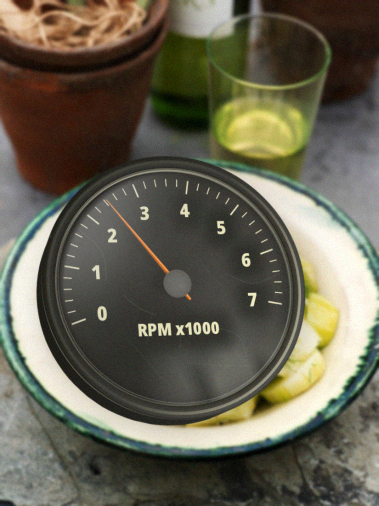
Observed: 2400 rpm
